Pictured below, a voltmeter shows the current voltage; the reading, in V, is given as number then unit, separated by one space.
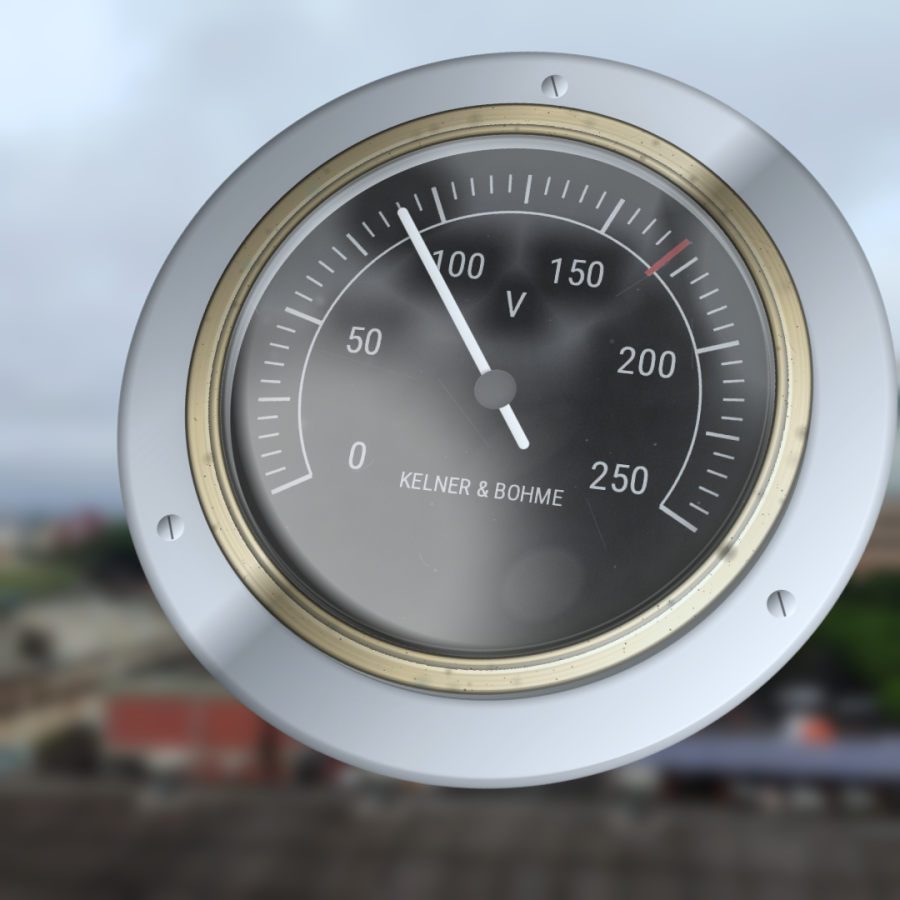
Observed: 90 V
